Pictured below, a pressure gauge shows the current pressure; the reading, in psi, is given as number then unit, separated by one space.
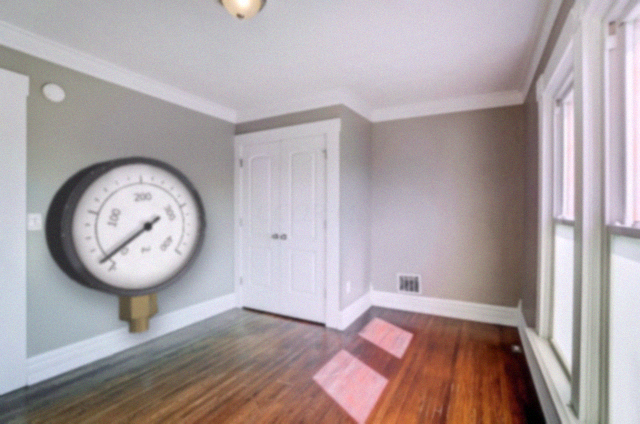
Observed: 20 psi
